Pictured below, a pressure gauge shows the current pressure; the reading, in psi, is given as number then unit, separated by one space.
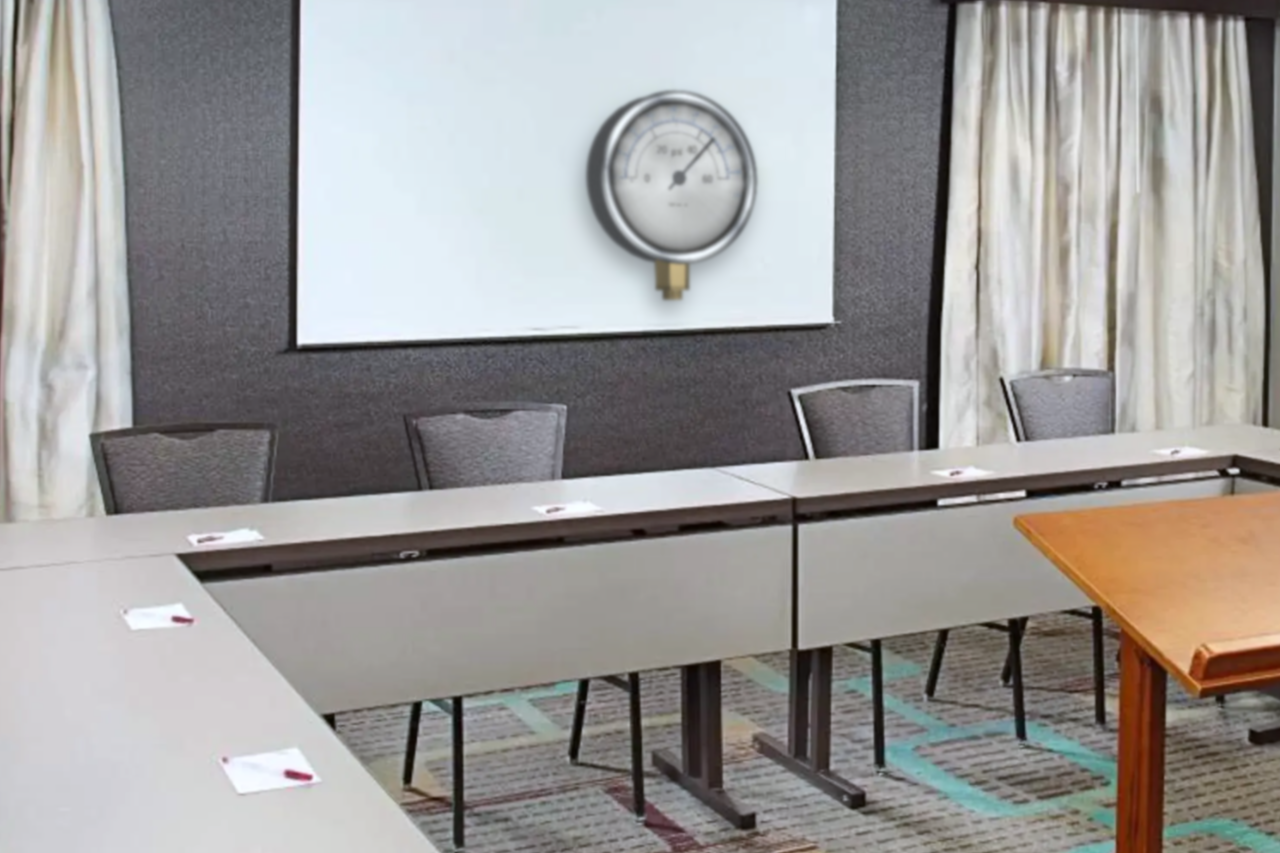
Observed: 45 psi
